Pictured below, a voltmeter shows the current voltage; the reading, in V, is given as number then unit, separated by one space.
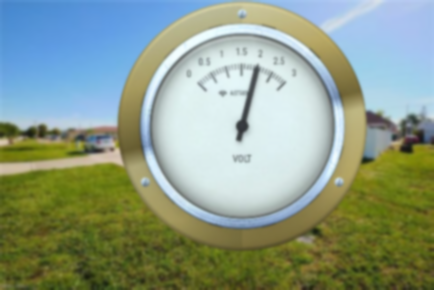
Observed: 2 V
